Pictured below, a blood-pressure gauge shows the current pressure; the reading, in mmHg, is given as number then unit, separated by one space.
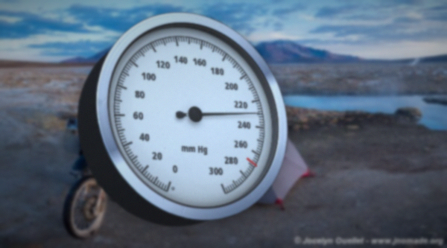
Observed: 230 mmHg
